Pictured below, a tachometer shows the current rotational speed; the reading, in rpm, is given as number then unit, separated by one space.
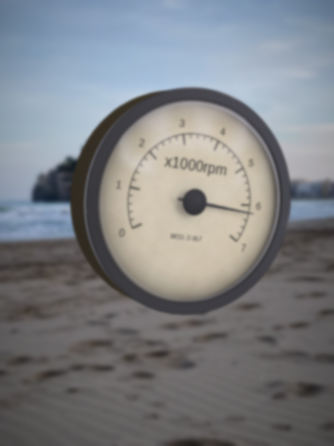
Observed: 6200 rpm
